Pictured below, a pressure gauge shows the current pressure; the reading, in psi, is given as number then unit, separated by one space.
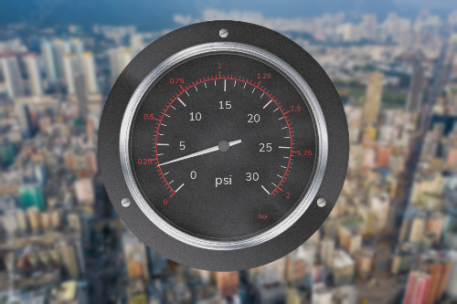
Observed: 3 psi
